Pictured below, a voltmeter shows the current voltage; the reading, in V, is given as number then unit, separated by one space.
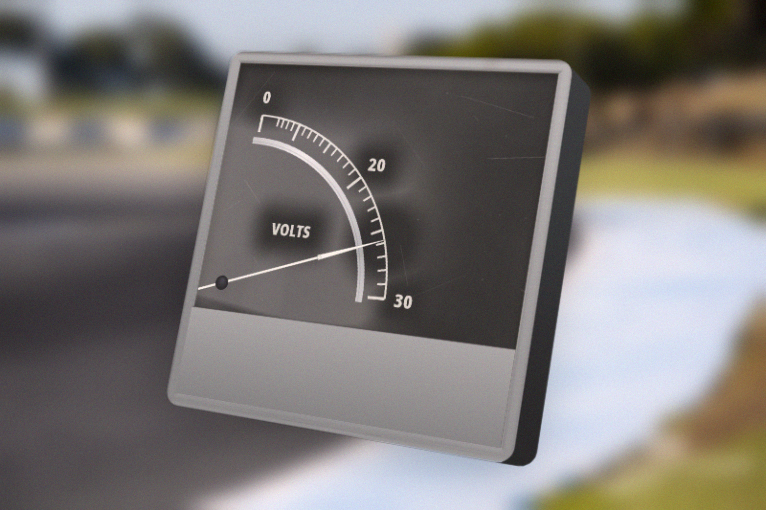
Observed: 26 V
